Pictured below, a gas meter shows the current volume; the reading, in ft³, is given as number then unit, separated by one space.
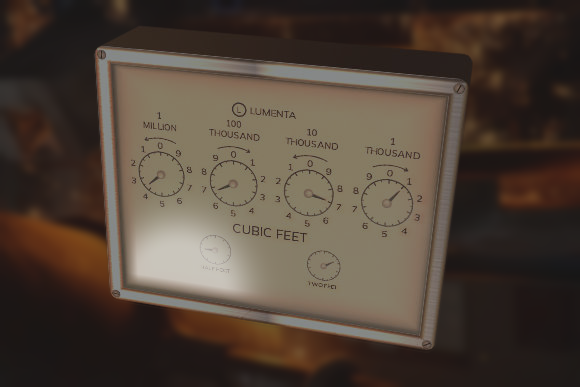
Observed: 367100 ft³
